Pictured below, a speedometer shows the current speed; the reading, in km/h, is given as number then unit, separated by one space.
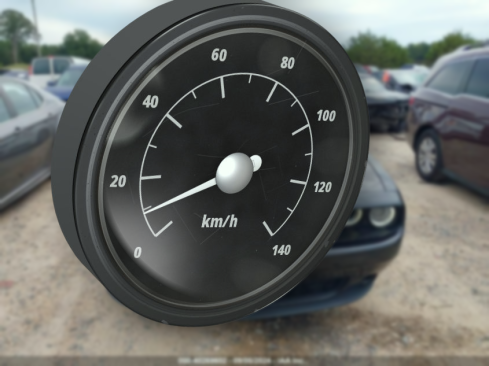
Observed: 10 km/h
